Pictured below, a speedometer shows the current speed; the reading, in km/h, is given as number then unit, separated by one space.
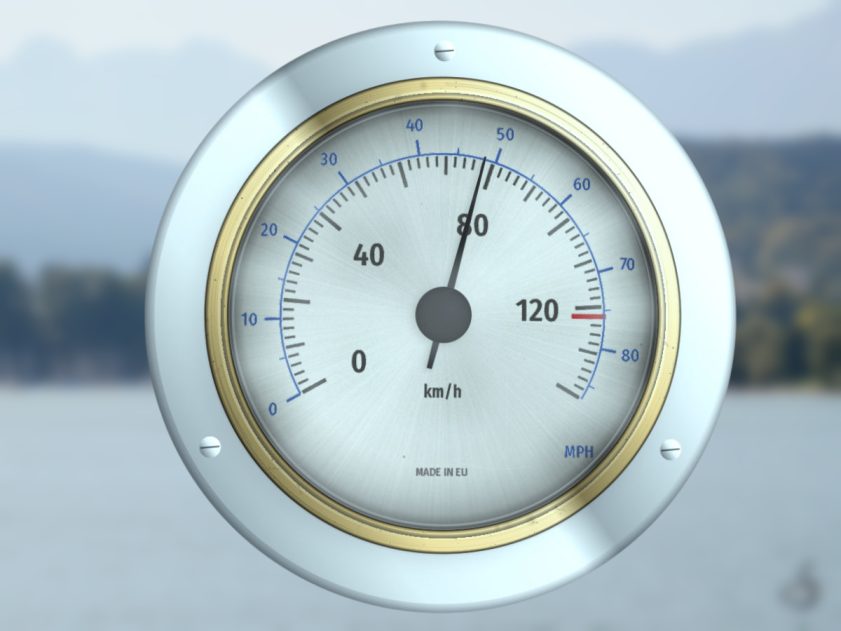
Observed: 78 km/h
